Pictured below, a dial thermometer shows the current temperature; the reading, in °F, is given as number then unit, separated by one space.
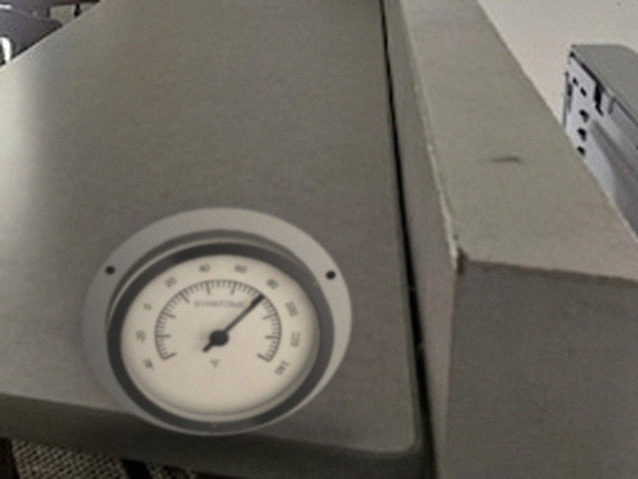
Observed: 80 °F
